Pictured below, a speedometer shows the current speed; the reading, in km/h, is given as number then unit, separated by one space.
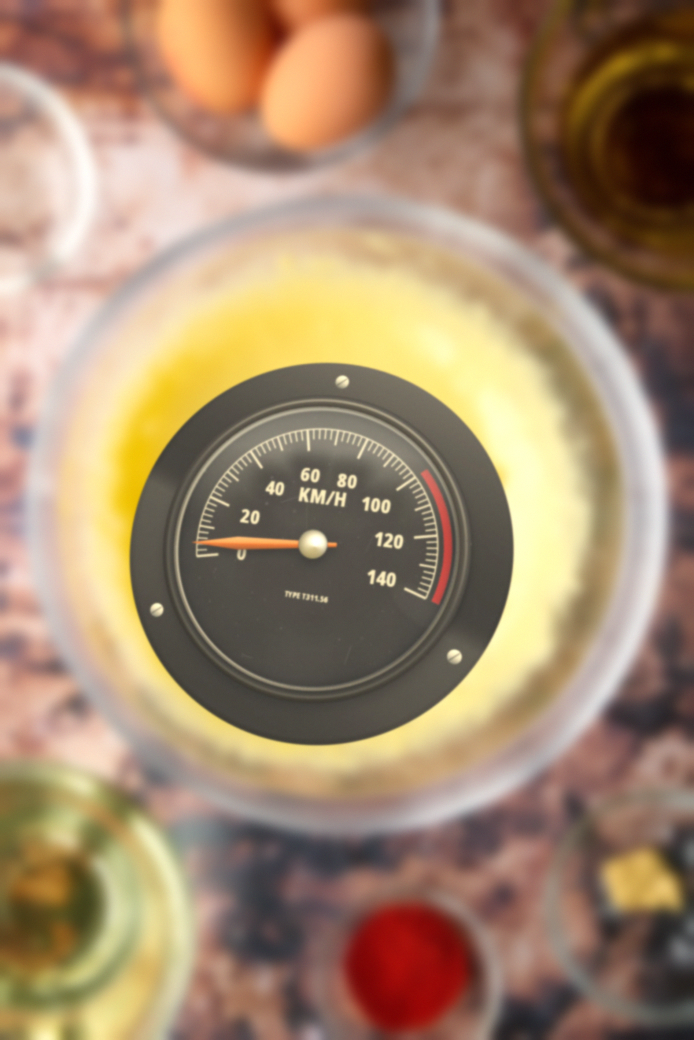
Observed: 4 km/h
